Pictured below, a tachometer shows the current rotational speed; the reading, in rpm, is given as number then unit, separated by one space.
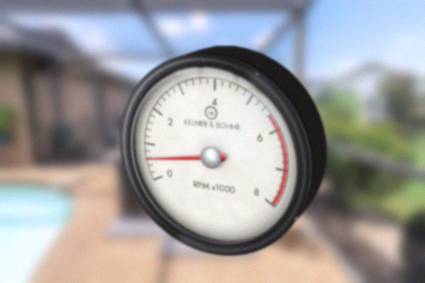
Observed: 600 rpm
